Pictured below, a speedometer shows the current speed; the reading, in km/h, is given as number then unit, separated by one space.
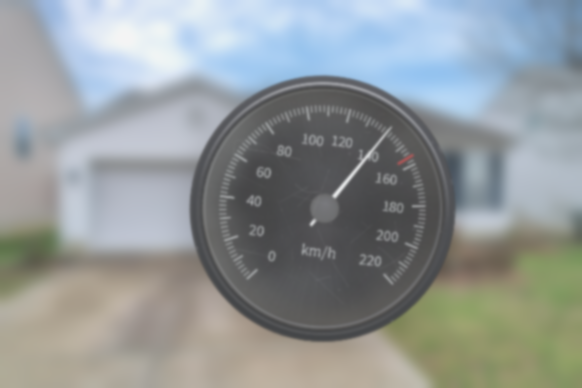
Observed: 140 km/h
